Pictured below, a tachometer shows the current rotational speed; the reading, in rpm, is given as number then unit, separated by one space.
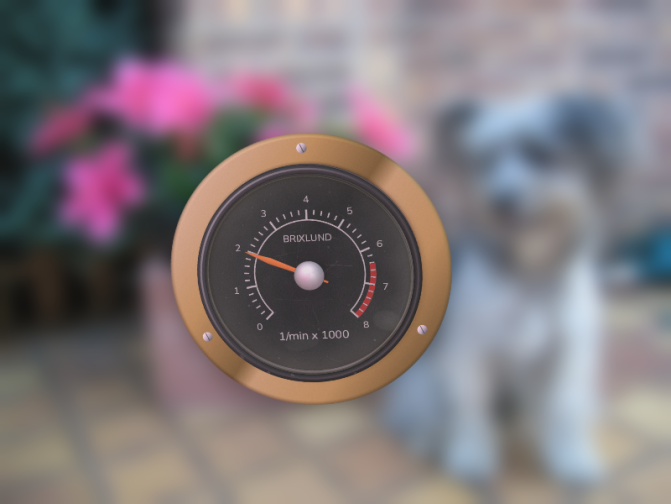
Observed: 2000 rpm
